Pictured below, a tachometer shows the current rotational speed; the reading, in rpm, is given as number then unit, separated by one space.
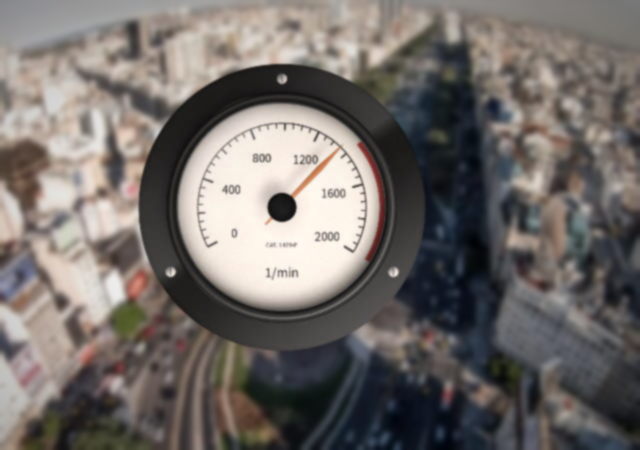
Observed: 1350 rpm
